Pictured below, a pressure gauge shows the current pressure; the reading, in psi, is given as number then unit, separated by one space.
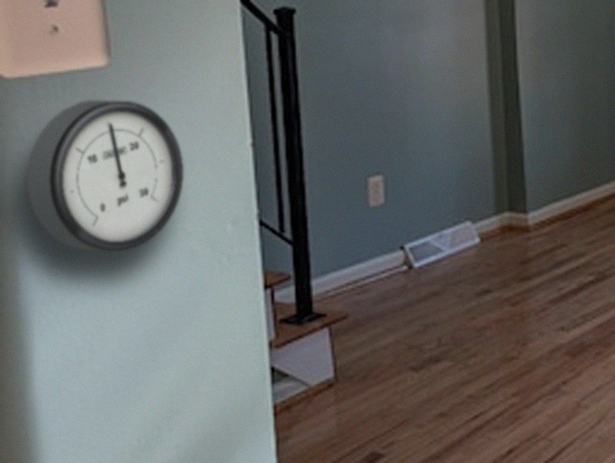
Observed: 15 psi
